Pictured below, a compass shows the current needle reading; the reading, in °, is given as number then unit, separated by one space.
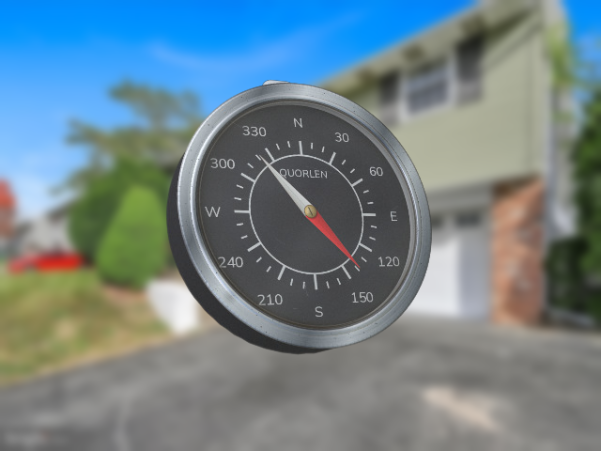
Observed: 140 °
